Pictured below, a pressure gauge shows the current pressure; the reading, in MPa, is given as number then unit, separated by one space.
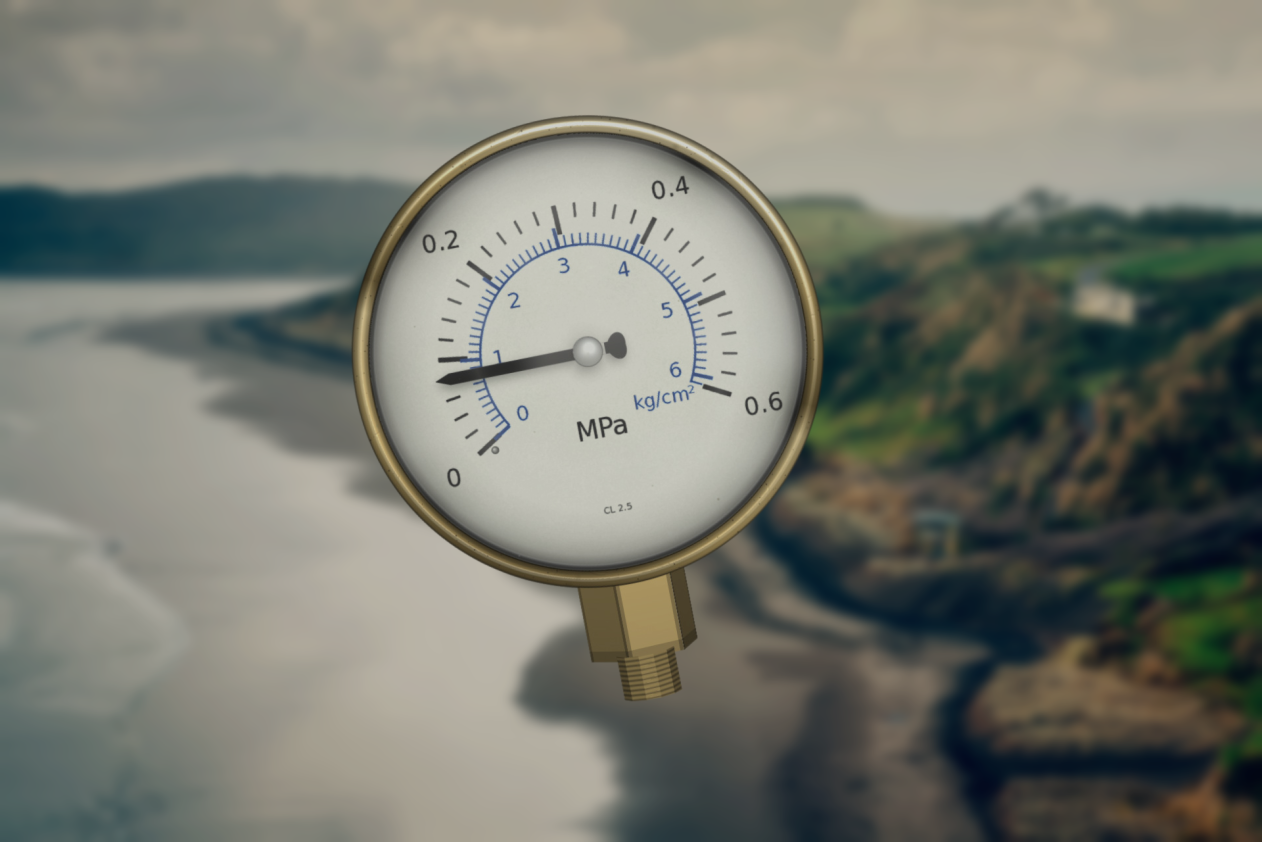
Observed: 0.08 MPa
